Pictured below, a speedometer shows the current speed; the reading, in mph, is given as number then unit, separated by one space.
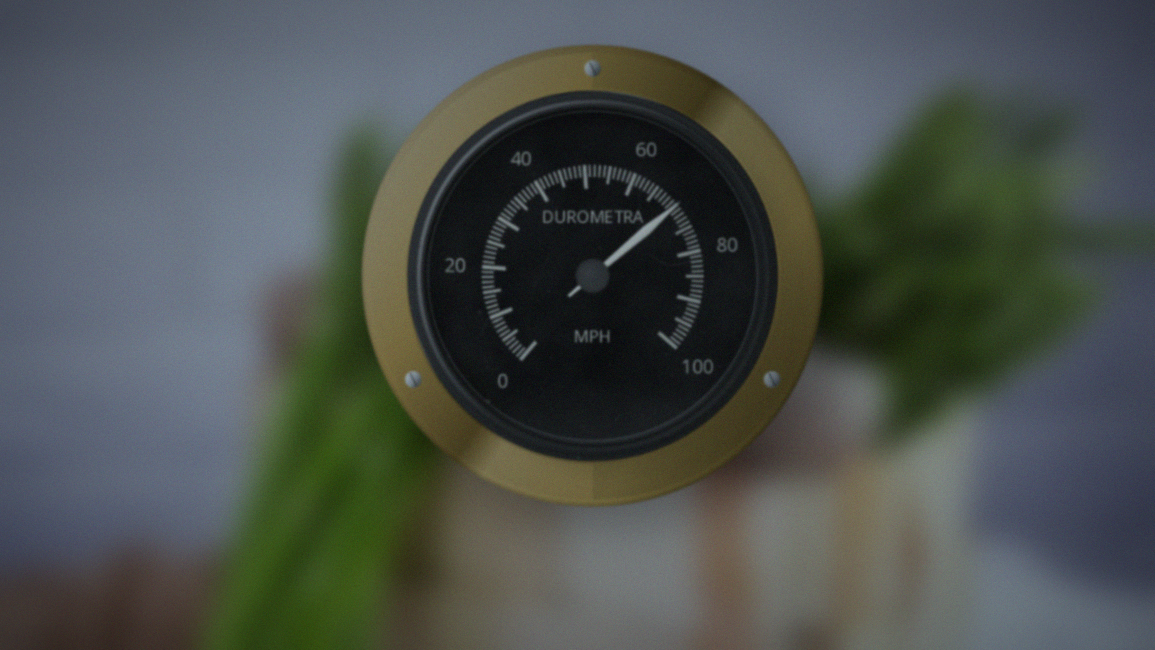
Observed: 70 mph
